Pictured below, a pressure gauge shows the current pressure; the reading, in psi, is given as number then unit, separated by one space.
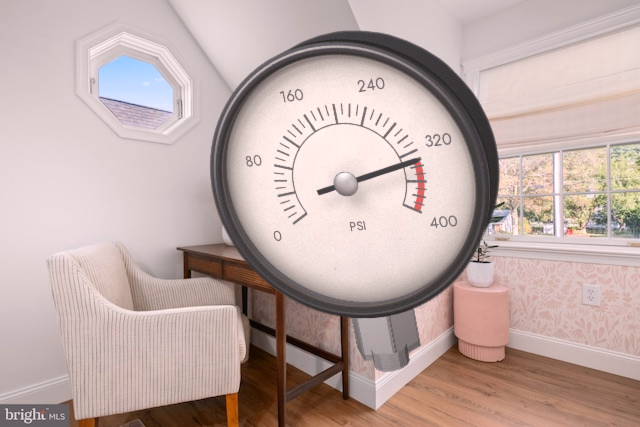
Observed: 330 psi
